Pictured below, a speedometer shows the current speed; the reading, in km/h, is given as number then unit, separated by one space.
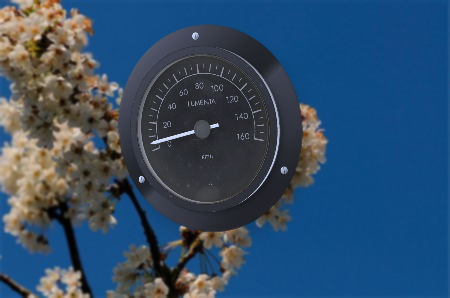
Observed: 5 km/h
